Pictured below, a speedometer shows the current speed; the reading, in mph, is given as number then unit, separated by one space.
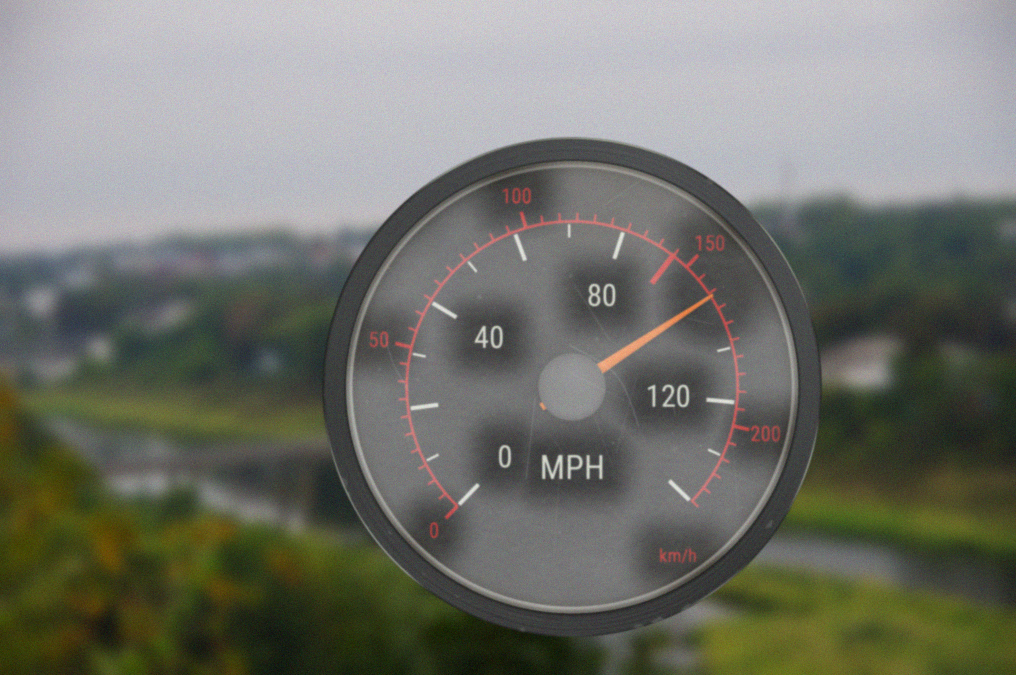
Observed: 100 mph
